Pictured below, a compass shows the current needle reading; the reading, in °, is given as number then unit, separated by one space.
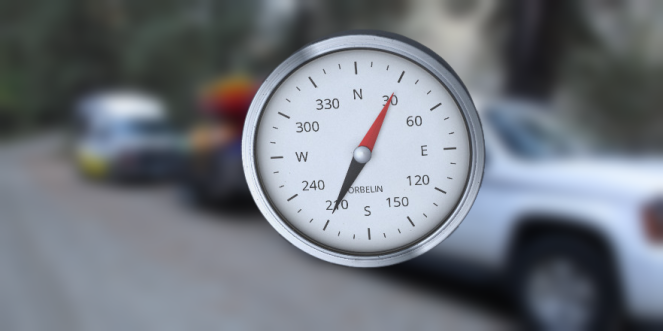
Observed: 30 °
